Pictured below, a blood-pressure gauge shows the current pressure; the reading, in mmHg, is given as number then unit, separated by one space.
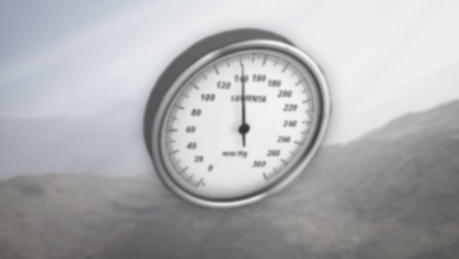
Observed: 140 mmHg
